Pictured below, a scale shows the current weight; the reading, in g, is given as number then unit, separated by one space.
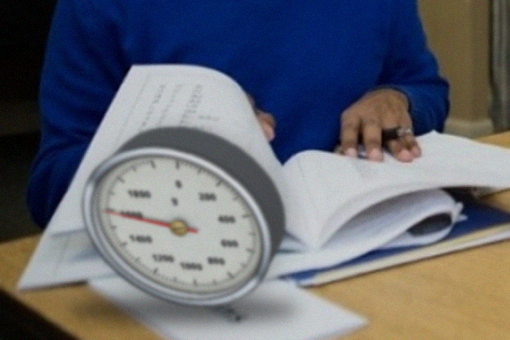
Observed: 1600 g
